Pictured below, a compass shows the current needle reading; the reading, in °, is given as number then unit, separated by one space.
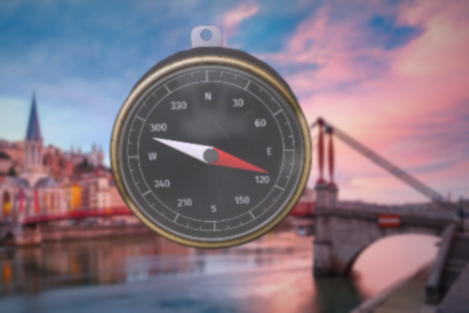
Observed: 110 °
